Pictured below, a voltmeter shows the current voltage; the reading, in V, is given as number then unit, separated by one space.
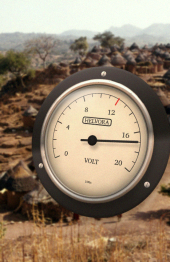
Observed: 17 V
